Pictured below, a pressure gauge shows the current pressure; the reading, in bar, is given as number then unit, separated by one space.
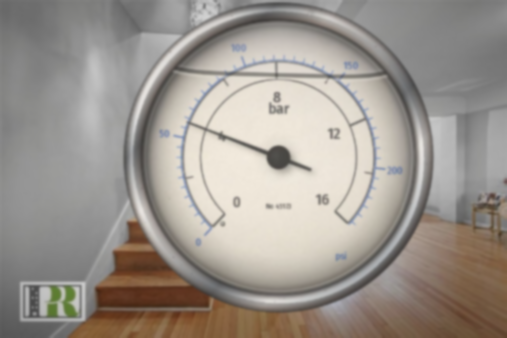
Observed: 4 bar
